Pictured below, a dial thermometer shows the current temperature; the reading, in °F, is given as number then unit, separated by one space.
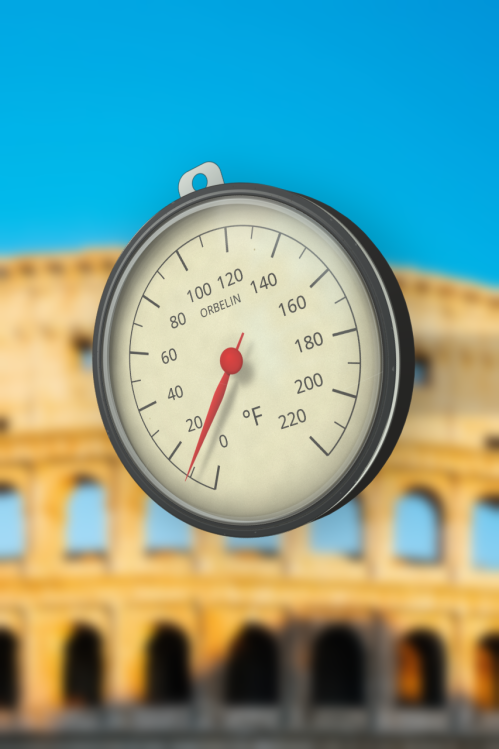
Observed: 10 °F
